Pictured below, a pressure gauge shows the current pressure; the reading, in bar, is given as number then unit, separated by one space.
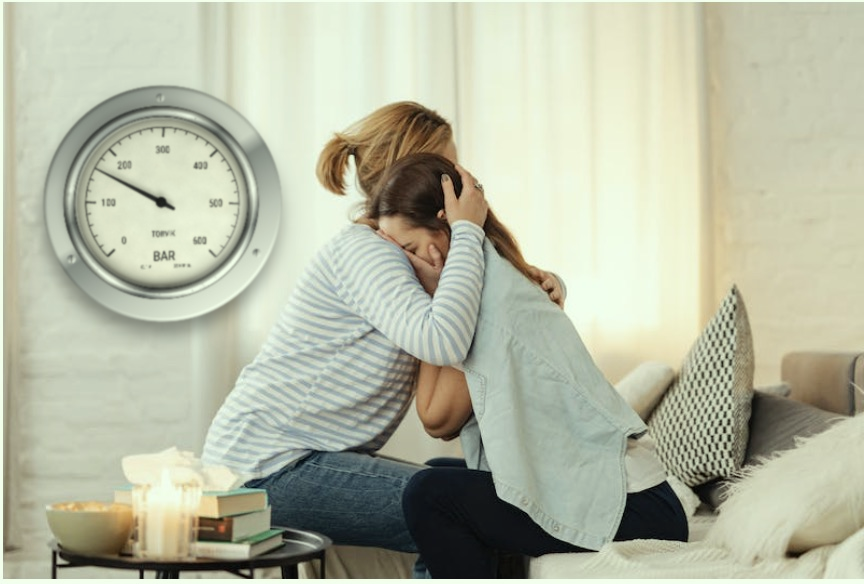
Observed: 160 bar
